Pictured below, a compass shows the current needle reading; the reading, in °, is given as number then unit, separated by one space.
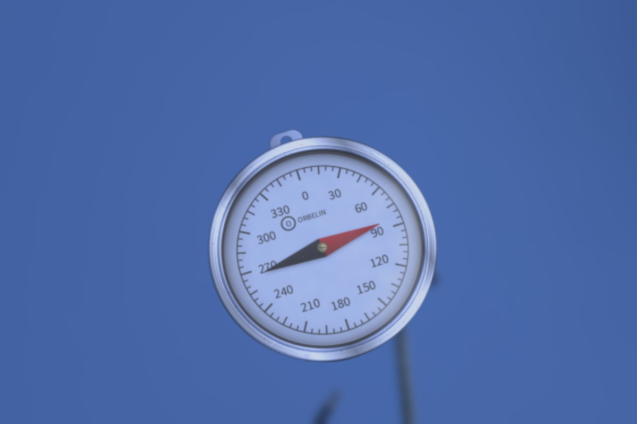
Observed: 85 °
